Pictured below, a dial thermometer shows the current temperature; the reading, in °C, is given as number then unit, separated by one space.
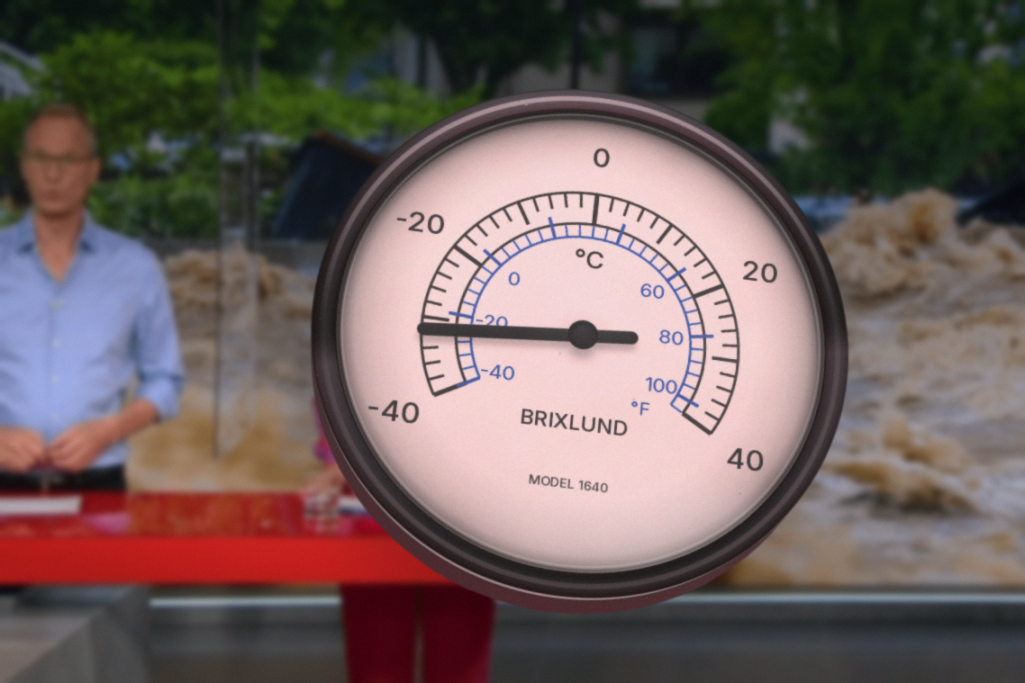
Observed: -32 °C
